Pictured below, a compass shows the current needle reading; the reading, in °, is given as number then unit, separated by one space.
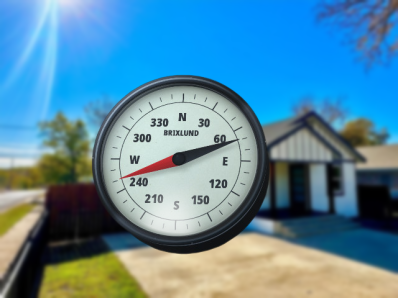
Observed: 250 °
